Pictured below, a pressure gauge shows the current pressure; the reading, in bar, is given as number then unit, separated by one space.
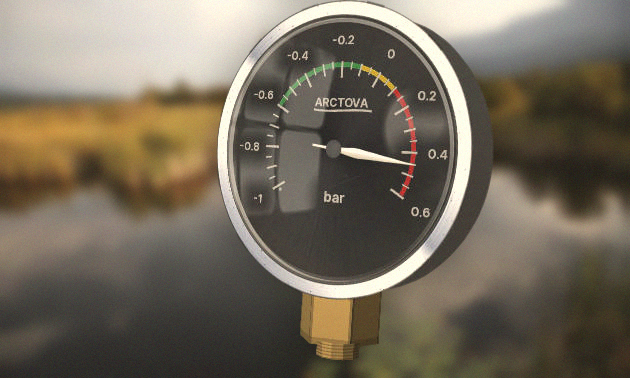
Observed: 0.45 bar
